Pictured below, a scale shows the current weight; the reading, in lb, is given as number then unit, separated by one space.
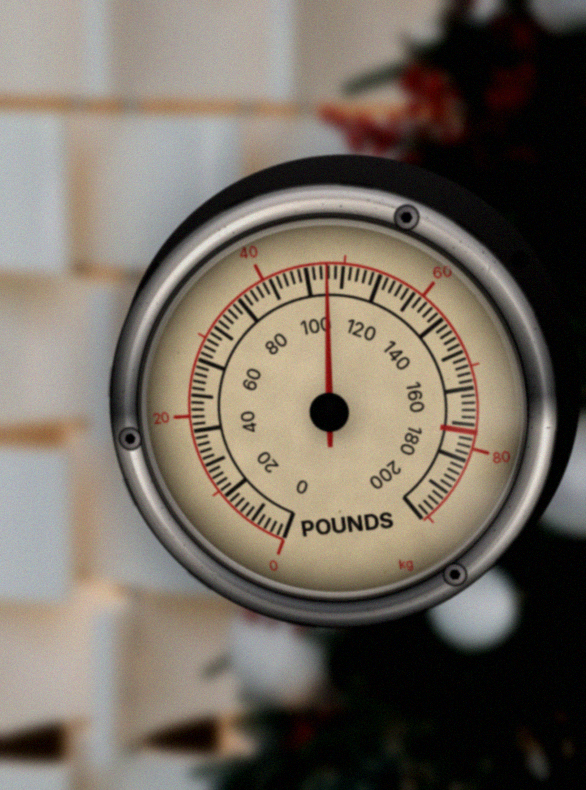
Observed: 106 lb
